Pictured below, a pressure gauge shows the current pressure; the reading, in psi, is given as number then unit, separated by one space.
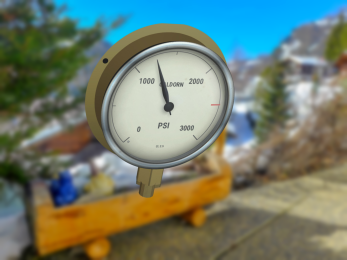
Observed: 1250 psi
